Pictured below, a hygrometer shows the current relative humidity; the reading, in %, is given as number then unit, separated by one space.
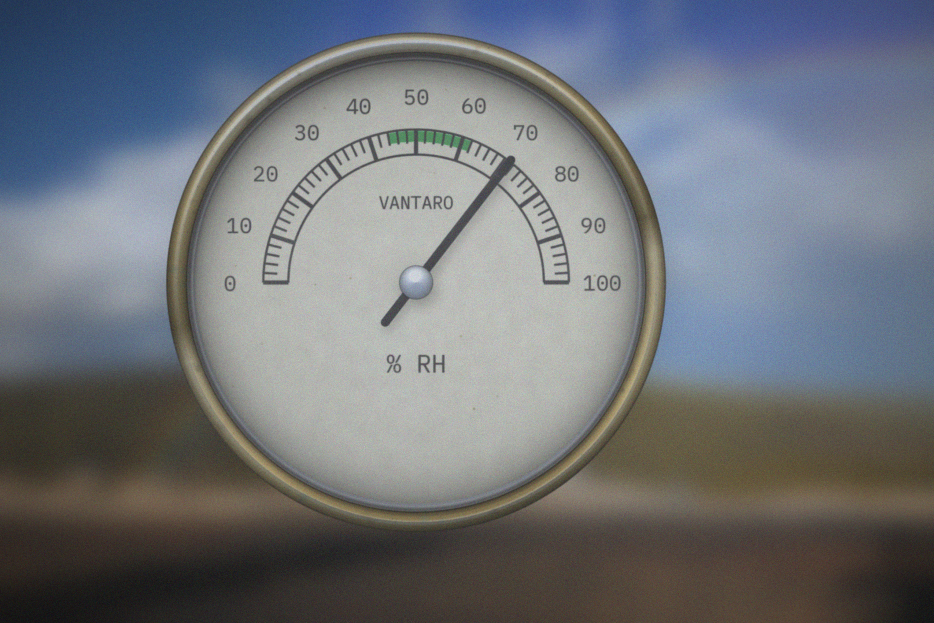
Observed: 71 %
